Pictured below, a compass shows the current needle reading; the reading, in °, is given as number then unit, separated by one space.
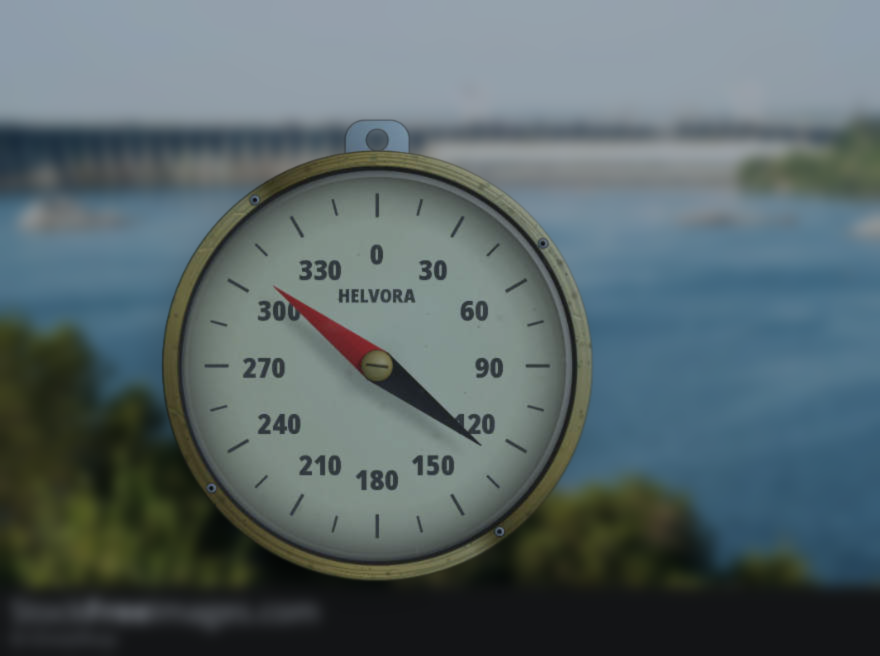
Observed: 307.5 °
